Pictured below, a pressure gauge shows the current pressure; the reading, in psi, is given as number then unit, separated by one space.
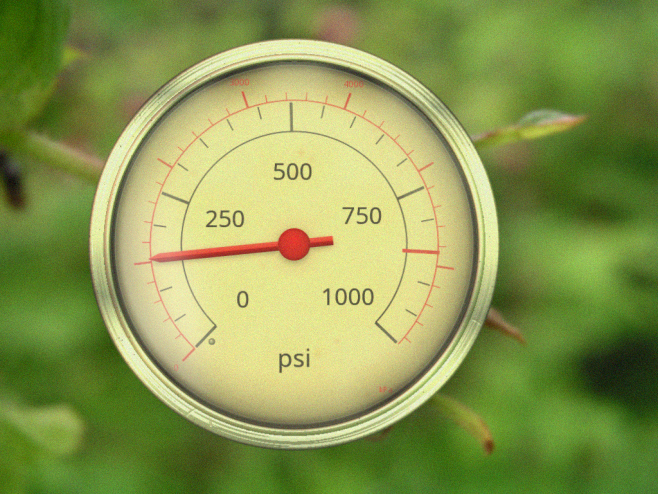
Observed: 150 psi
